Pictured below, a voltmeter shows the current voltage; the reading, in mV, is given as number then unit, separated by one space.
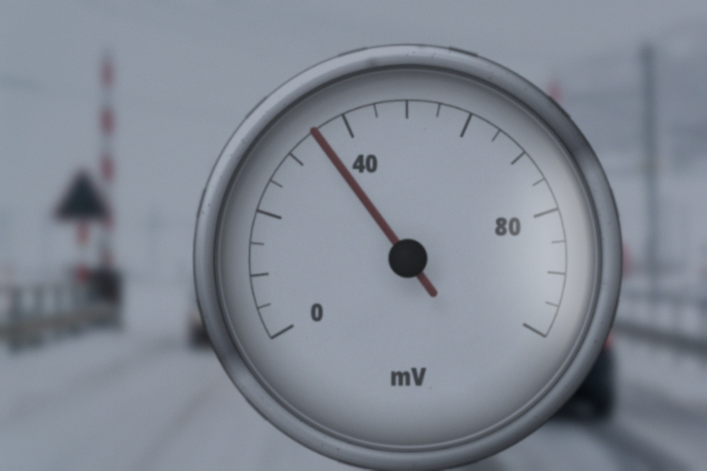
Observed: 35 mV
